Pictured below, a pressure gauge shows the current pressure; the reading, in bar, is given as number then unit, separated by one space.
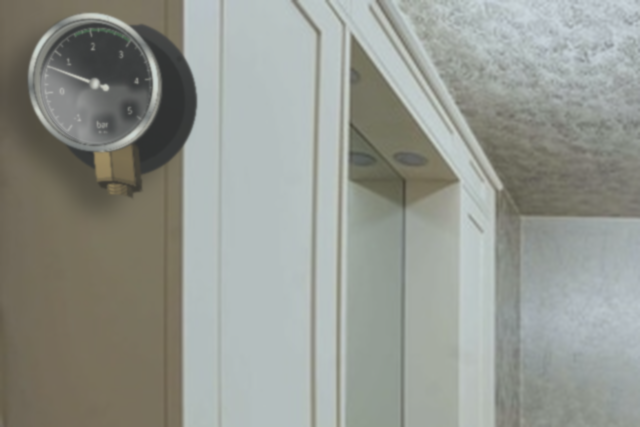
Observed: 0.6 bar
